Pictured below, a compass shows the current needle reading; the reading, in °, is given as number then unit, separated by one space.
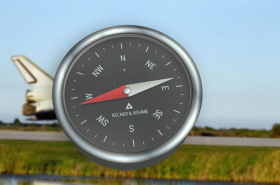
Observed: 260 °
